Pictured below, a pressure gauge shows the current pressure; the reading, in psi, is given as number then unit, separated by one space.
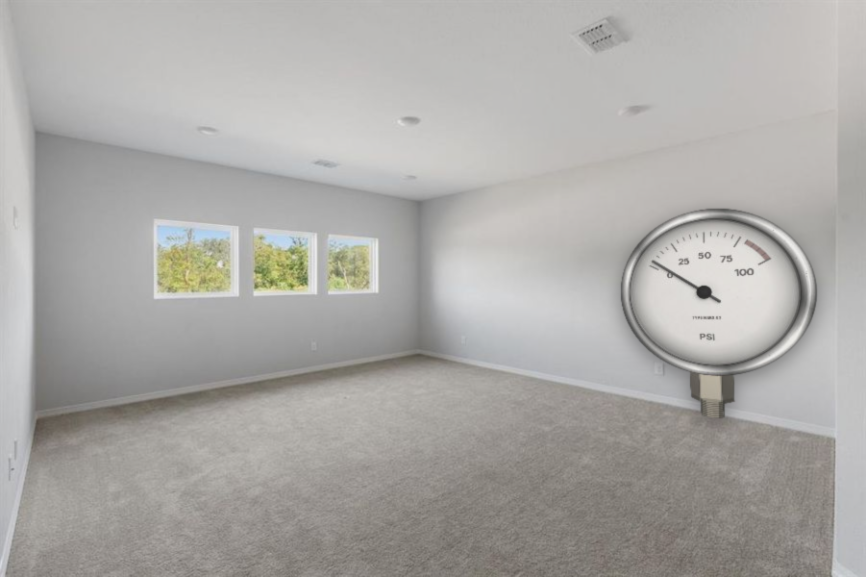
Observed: 5 psi
